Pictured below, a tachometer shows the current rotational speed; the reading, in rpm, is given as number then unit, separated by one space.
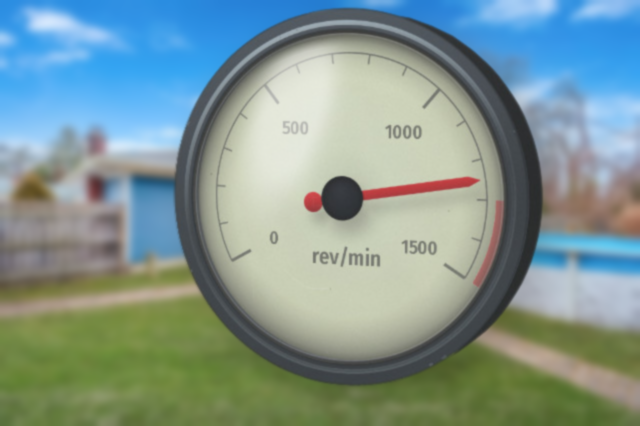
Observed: 1250 rpm
